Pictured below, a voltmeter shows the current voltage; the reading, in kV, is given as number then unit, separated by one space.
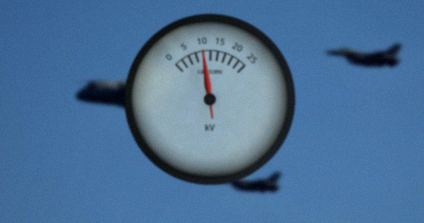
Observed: 10 kV
